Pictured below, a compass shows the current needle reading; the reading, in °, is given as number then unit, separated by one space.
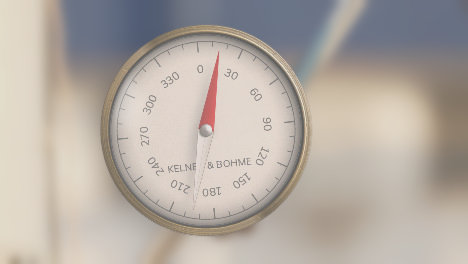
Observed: 15 °
